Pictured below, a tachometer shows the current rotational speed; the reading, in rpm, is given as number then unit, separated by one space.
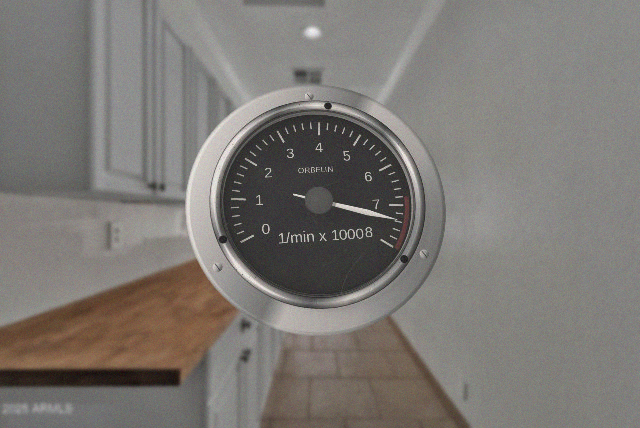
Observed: 7400 rpm
